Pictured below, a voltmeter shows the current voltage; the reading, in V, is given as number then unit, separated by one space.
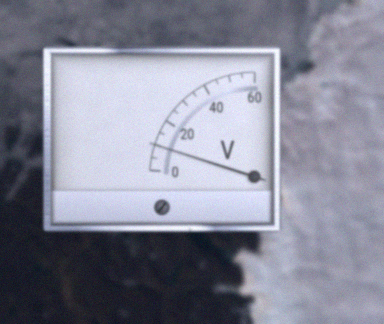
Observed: 10 V
